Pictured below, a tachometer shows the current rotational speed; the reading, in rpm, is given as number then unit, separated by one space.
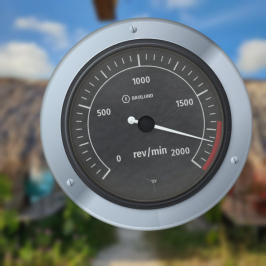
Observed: 1825 rpm
